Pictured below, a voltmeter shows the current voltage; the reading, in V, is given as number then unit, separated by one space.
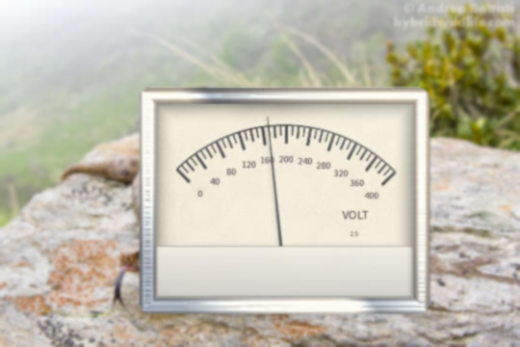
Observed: 170 V
